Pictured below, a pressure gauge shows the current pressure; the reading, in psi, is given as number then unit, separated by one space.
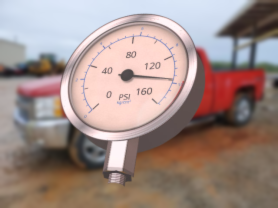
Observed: 140 psi
